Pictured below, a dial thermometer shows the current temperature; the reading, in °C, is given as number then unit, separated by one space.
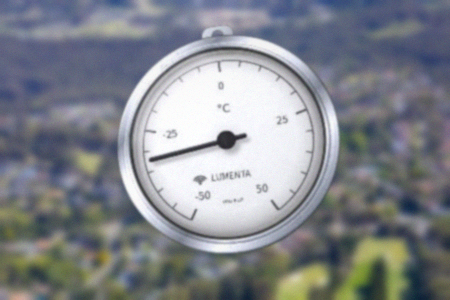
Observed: -32.5 °C
